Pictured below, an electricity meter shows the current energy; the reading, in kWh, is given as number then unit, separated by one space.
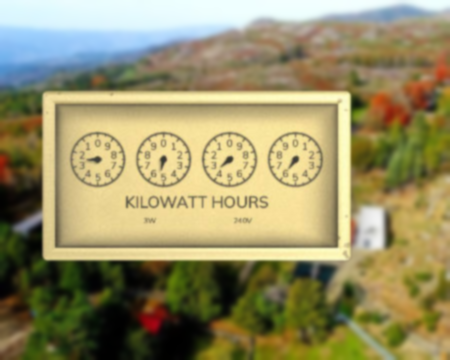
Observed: 2536 kWh
